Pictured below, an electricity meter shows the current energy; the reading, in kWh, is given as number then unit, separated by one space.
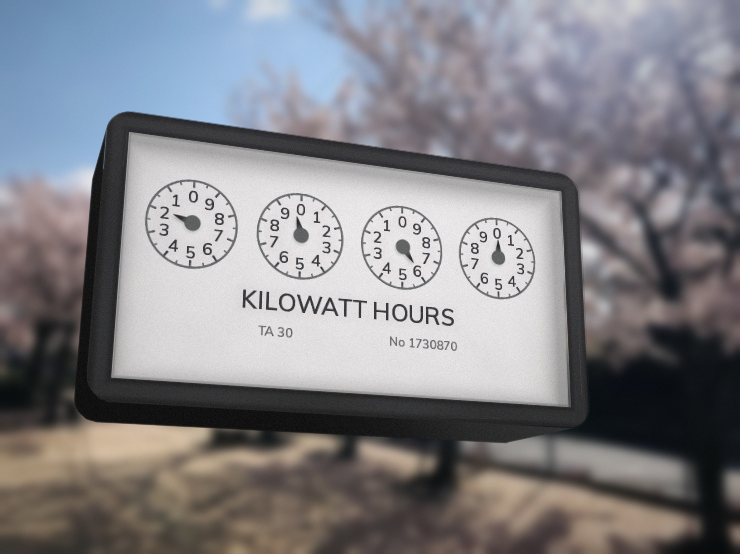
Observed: 1960 kWh
